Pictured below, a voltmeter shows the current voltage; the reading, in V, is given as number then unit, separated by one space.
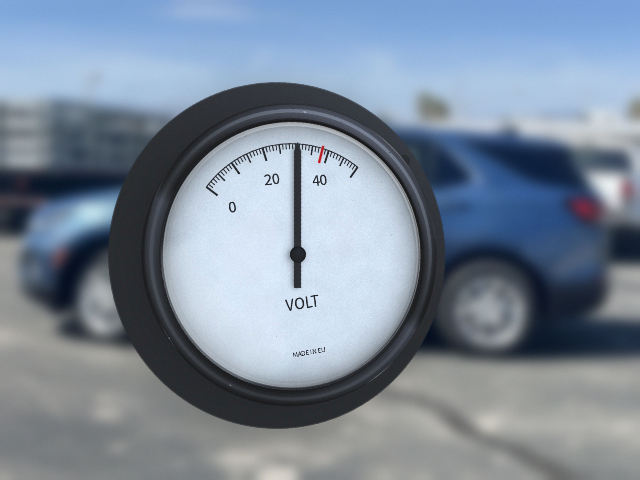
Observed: 30 V
